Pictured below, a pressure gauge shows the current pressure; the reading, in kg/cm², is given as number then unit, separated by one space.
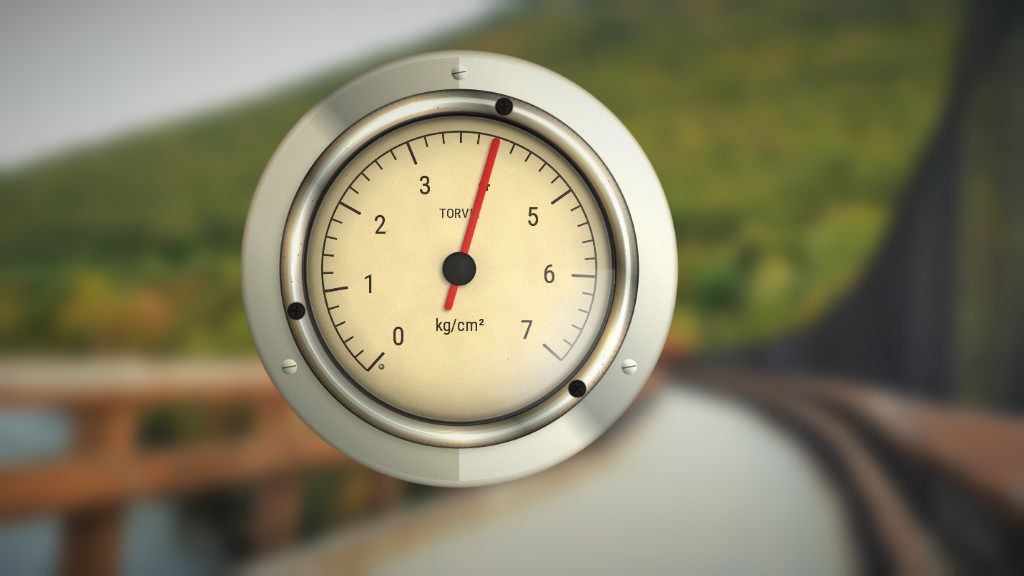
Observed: 4 kg/cm²
